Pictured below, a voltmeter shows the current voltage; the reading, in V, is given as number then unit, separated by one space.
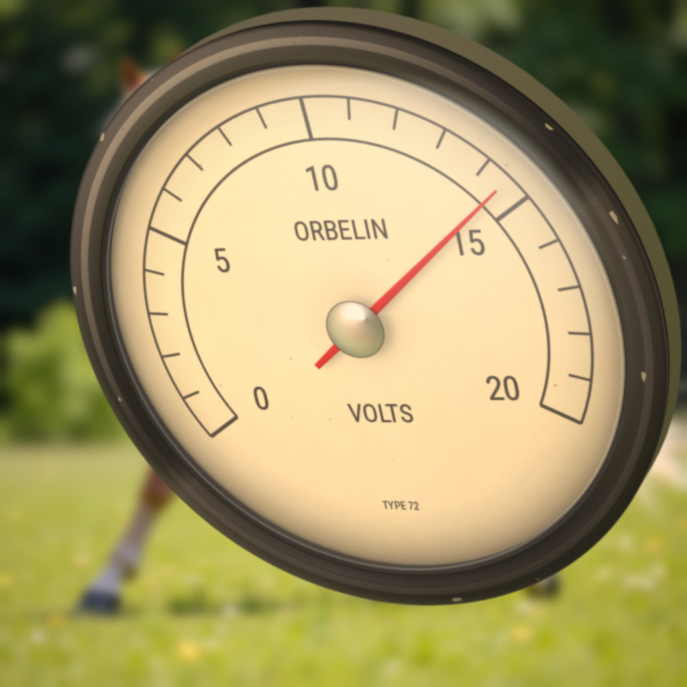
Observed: 14.5 V
